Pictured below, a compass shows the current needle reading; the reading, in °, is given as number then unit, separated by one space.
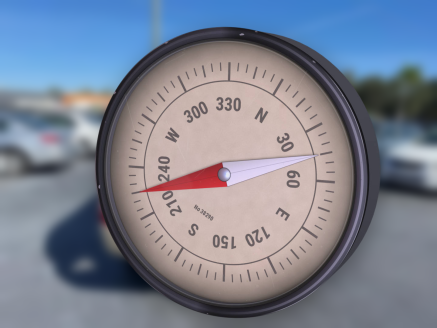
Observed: 225 °
